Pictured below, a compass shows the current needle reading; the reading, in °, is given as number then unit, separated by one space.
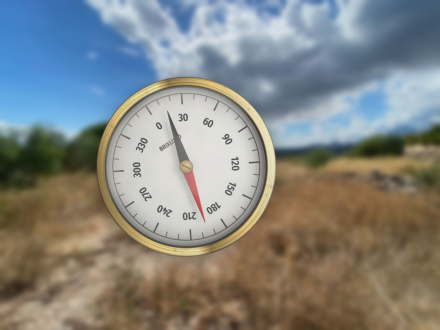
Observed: 195 °
